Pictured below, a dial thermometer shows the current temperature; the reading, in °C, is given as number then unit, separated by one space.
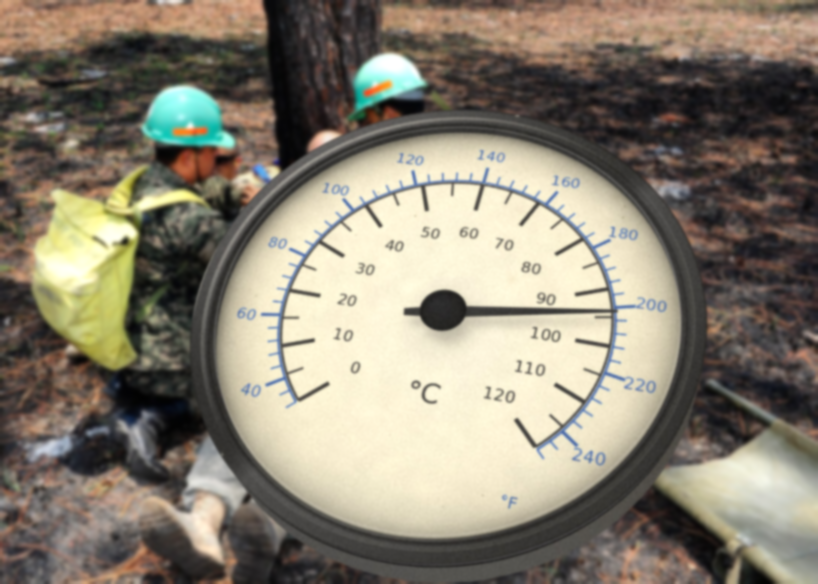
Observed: 95 °C
